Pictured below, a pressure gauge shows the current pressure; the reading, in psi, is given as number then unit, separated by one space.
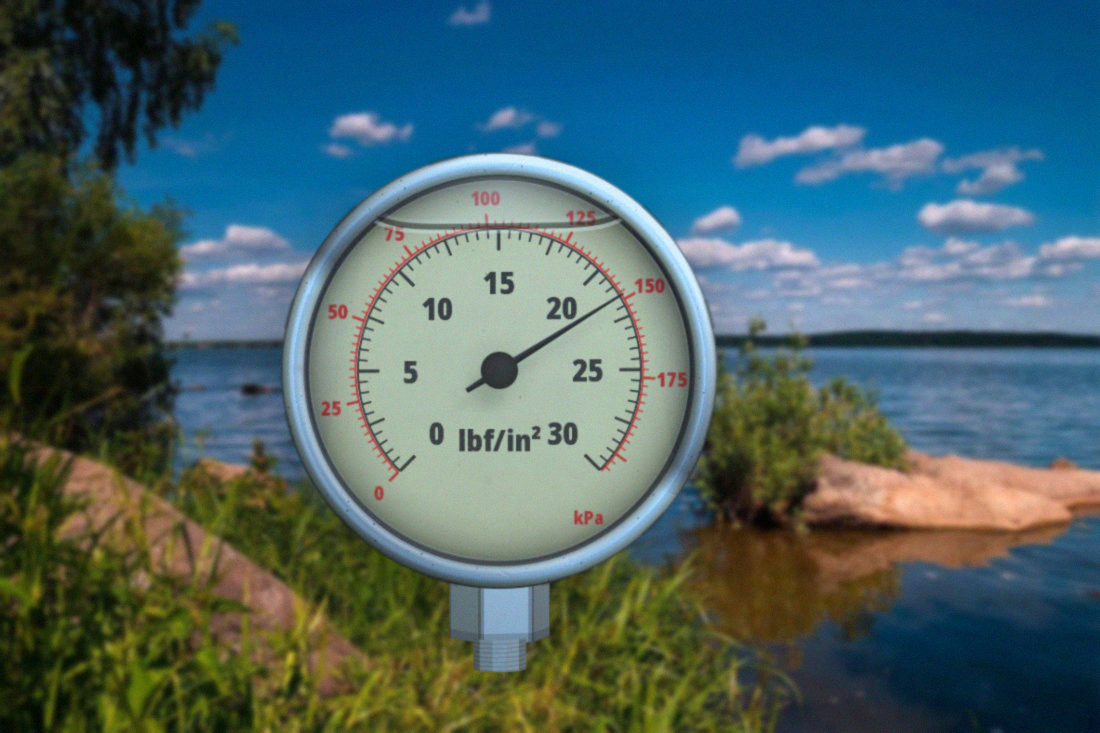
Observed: 21.5 psi
